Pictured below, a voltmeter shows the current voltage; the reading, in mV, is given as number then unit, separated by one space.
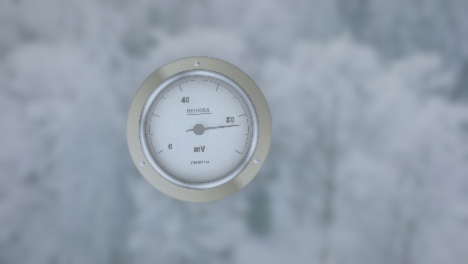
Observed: 85 mV
